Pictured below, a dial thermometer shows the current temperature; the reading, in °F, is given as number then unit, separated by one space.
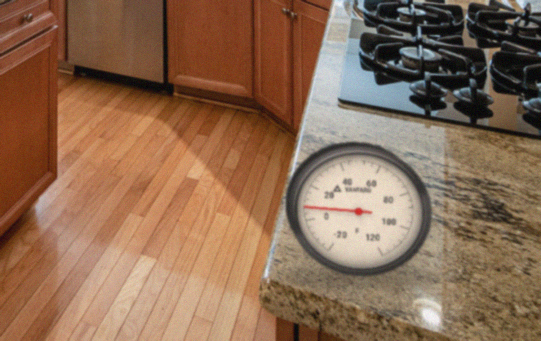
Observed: 8 °F
